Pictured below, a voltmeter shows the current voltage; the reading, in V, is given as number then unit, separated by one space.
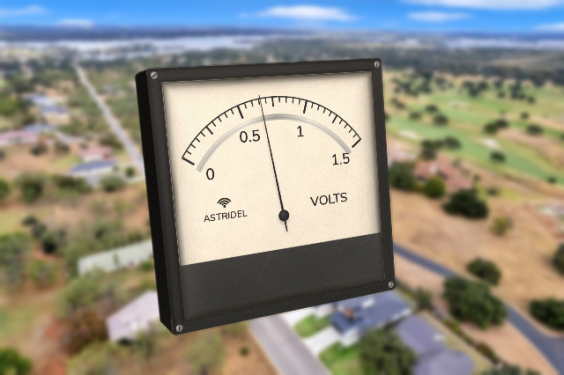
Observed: 0.65 V
